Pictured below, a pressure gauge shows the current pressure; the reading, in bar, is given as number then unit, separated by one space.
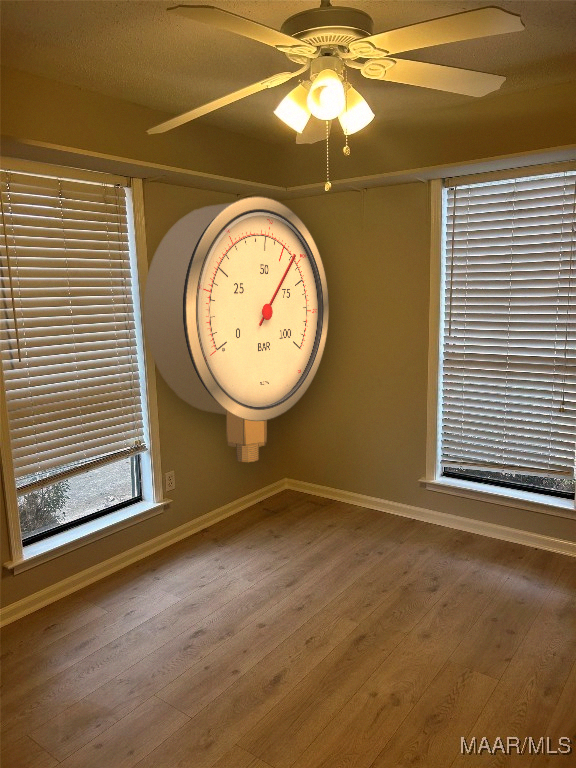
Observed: 65 bar
